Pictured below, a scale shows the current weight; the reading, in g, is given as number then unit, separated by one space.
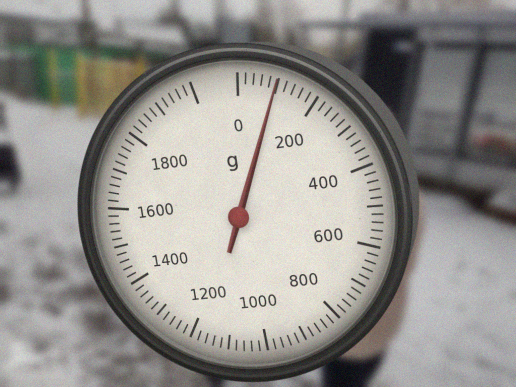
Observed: 100 g
